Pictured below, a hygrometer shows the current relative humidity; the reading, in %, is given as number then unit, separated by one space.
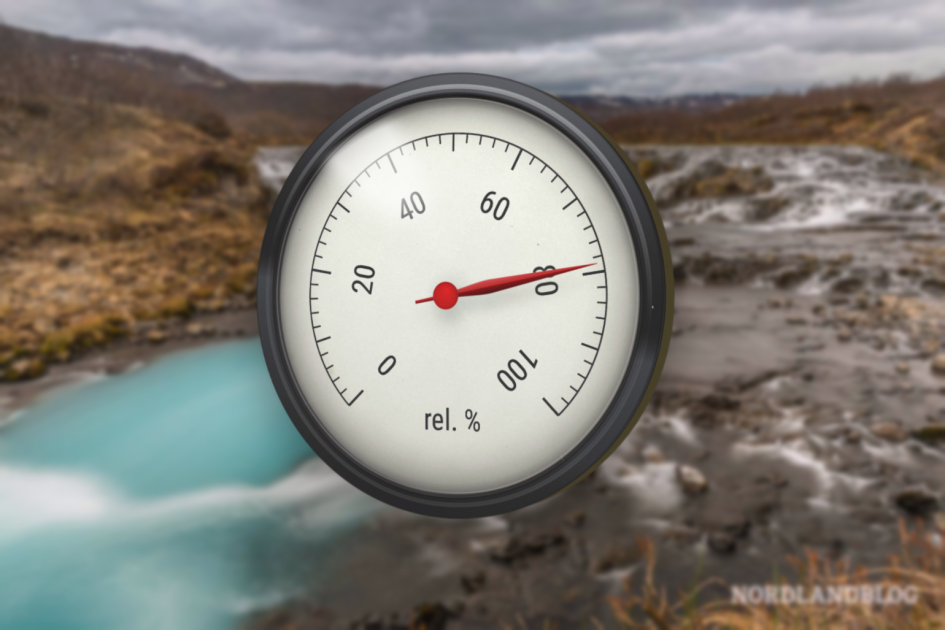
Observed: 79 %
